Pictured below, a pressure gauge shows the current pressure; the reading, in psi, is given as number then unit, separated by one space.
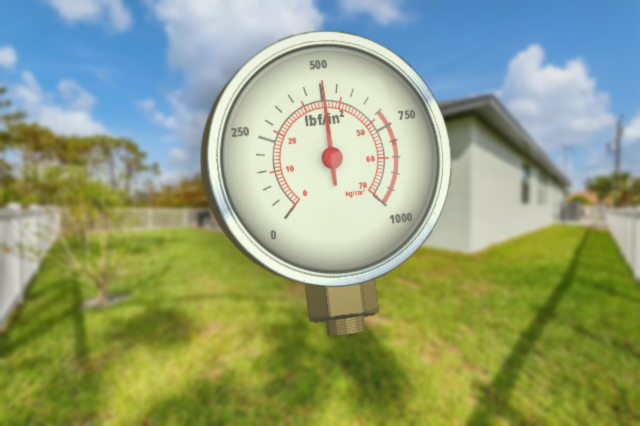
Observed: 500 psi
